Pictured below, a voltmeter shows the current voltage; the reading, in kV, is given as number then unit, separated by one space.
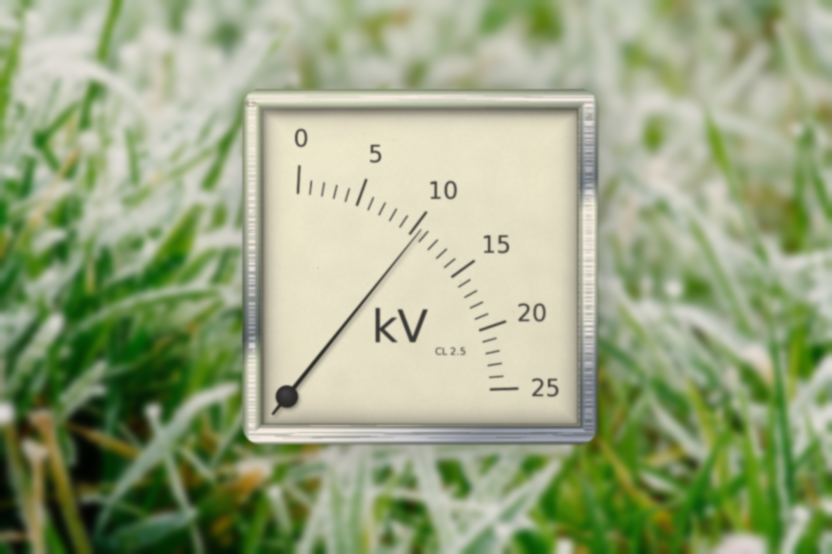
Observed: 10.5 kV
